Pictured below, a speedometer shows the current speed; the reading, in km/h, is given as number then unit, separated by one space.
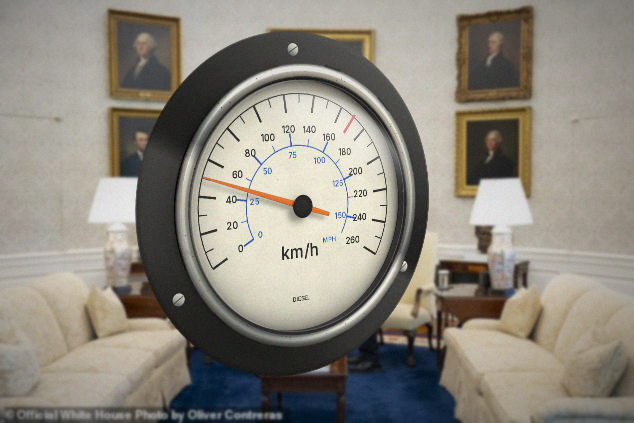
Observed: 50 km/h
